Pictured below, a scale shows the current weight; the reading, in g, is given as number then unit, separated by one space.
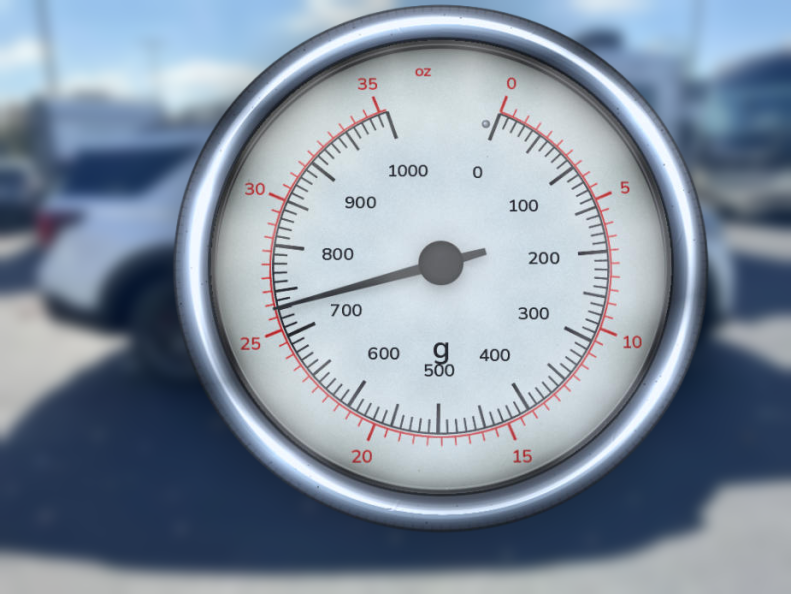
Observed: 730 g
